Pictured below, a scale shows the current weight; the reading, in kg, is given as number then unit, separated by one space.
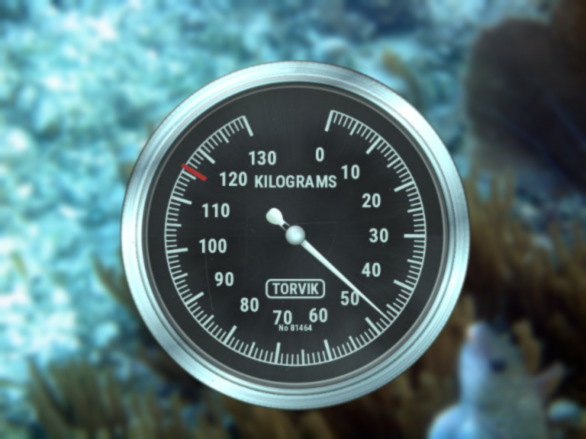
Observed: 47 kg
